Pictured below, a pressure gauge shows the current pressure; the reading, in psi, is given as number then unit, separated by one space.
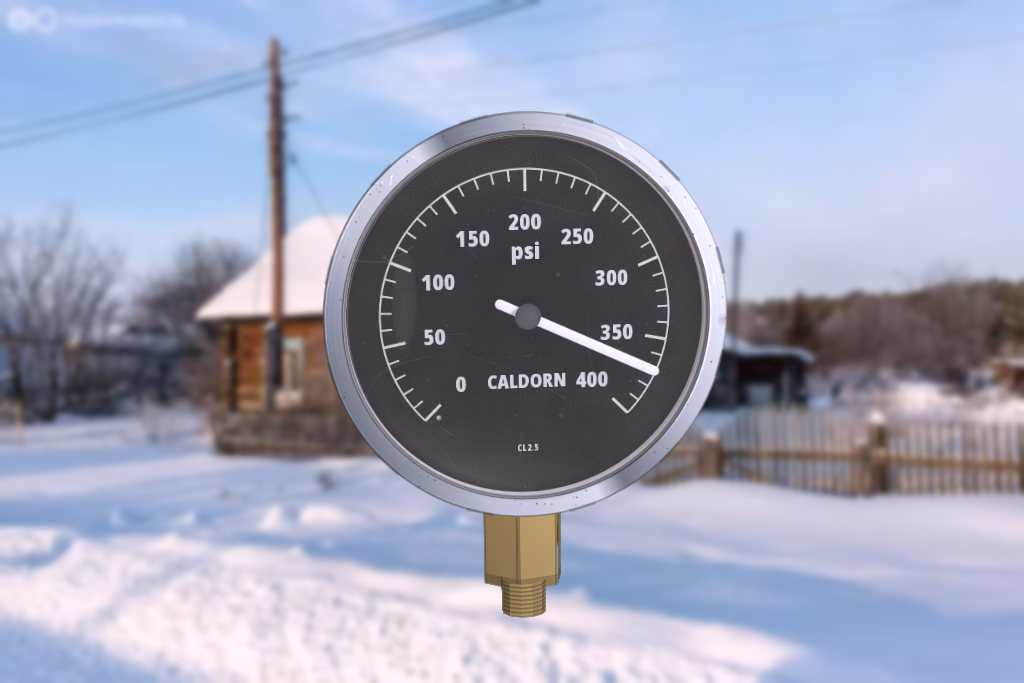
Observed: 370 psi
